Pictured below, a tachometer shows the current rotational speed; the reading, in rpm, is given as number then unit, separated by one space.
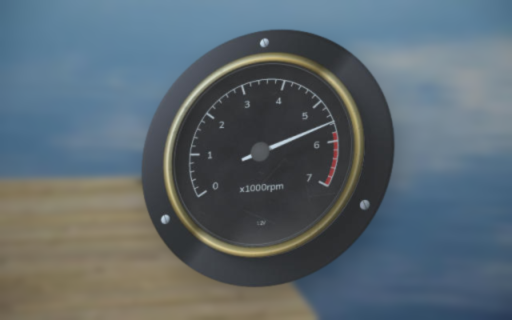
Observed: 5600 rpm
